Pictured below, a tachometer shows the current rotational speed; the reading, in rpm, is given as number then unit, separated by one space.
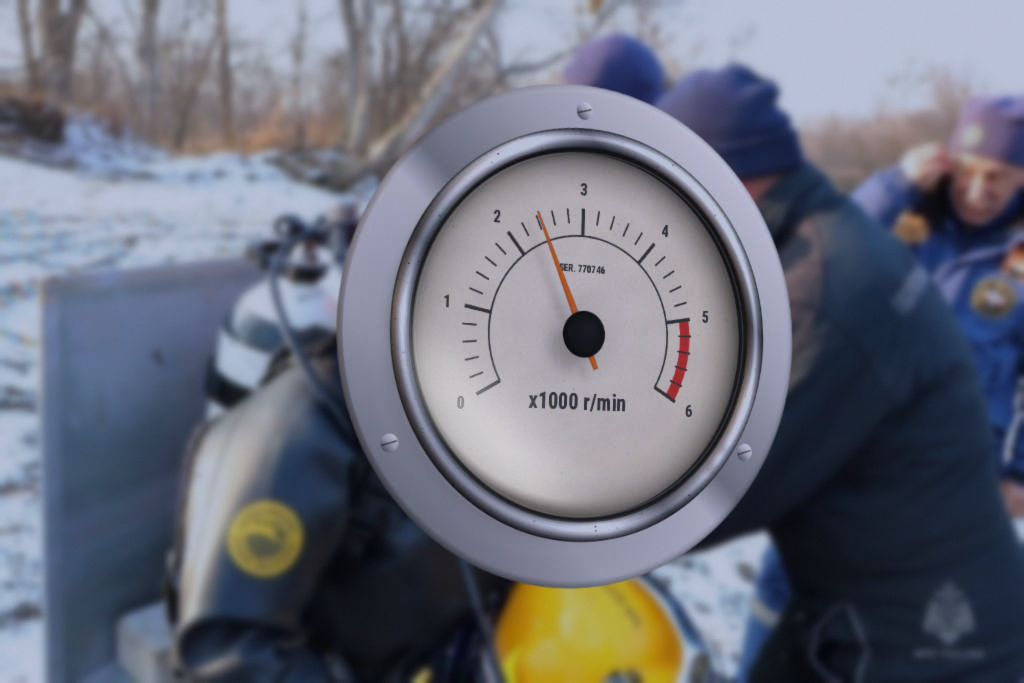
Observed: 2400 rpm
